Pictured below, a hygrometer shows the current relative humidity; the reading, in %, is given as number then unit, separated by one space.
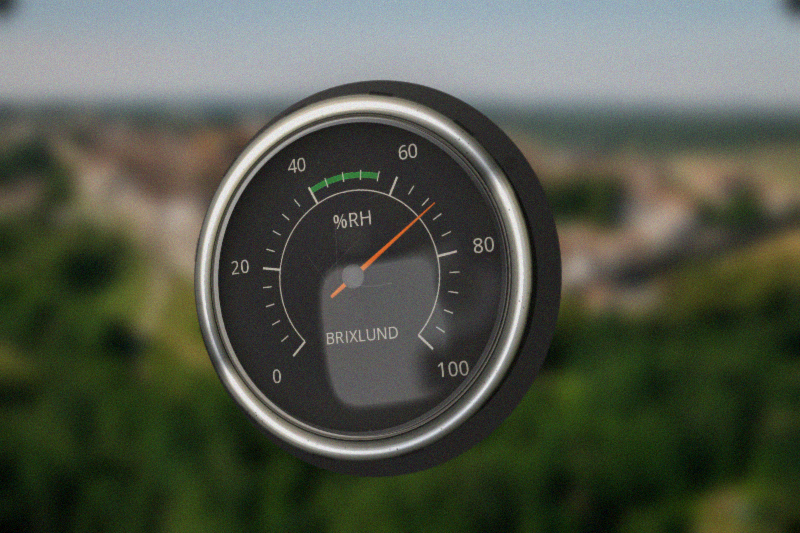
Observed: 70 %
